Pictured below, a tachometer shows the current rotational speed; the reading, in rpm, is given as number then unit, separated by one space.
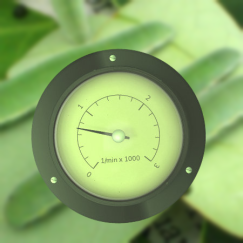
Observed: 700 rpm
